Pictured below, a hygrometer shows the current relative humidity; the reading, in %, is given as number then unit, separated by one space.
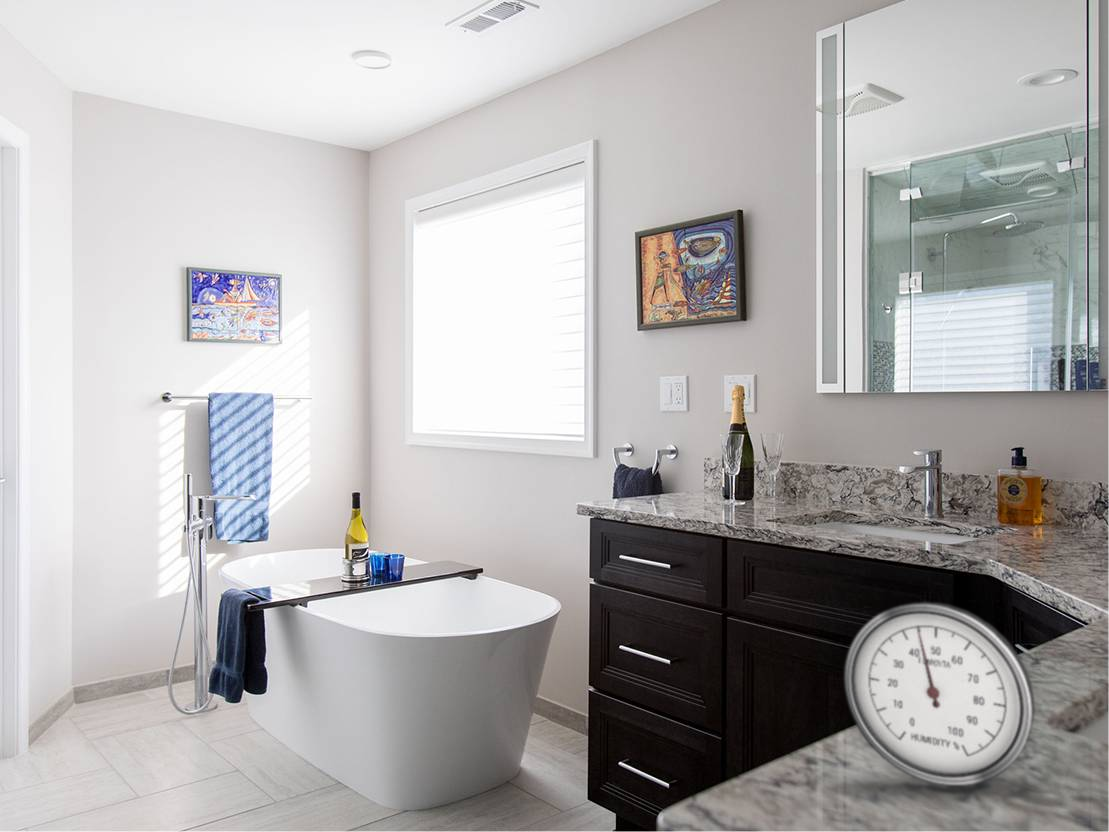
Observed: 45 %
